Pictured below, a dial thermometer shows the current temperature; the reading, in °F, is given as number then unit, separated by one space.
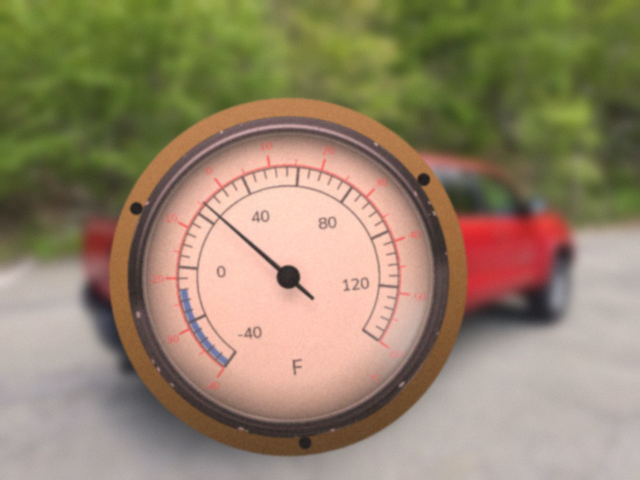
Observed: 24 °F
